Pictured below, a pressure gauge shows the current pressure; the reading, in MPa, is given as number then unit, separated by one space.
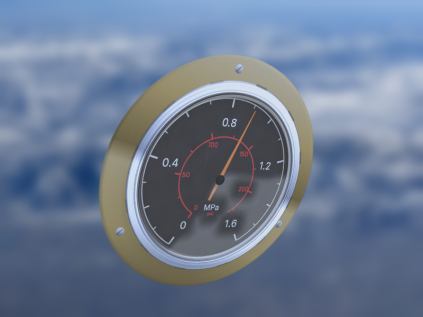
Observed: 0.9 MPa
